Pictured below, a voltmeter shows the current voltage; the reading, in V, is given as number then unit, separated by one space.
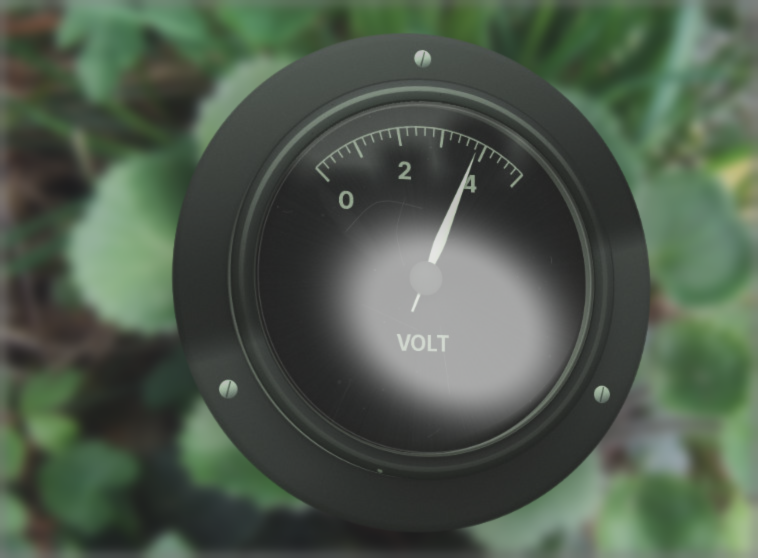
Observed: 3.8 V
